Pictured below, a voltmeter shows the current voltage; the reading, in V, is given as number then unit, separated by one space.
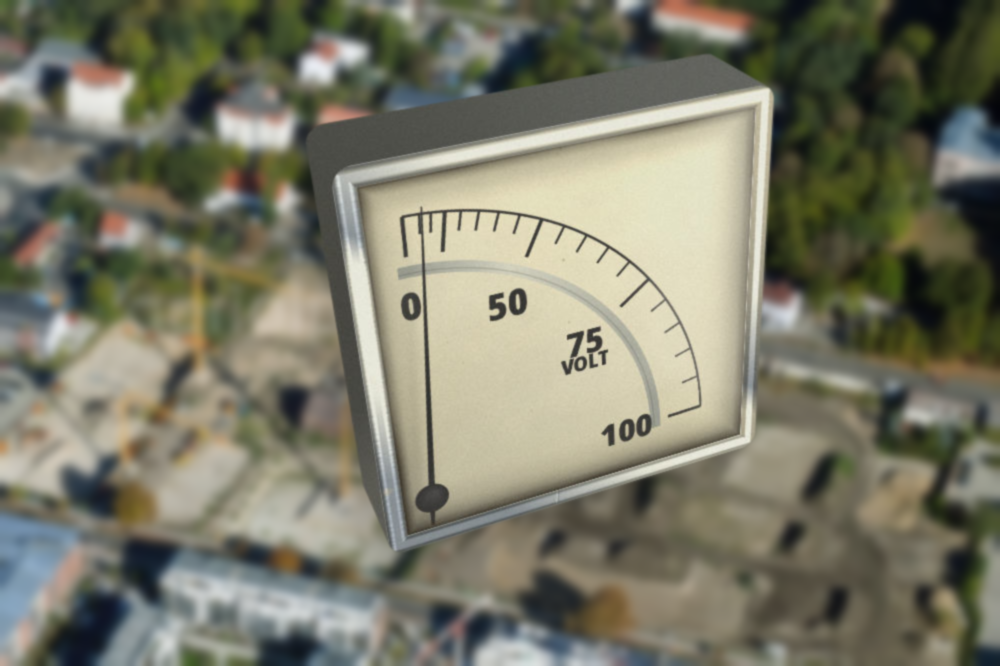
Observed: 15 V
